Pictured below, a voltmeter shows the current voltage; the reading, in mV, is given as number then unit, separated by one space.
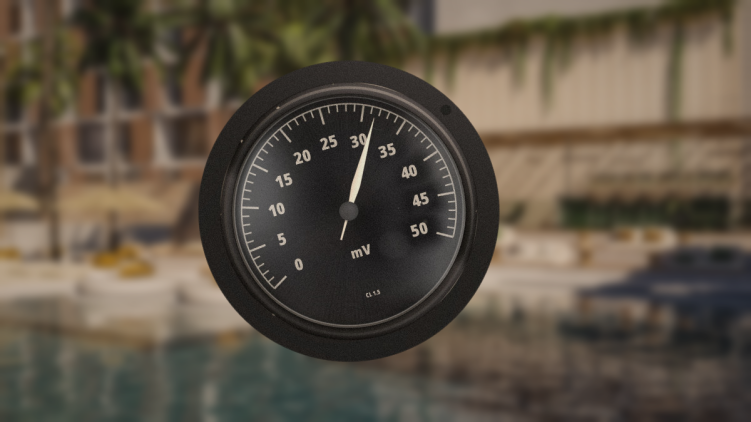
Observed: 31.5 mV
